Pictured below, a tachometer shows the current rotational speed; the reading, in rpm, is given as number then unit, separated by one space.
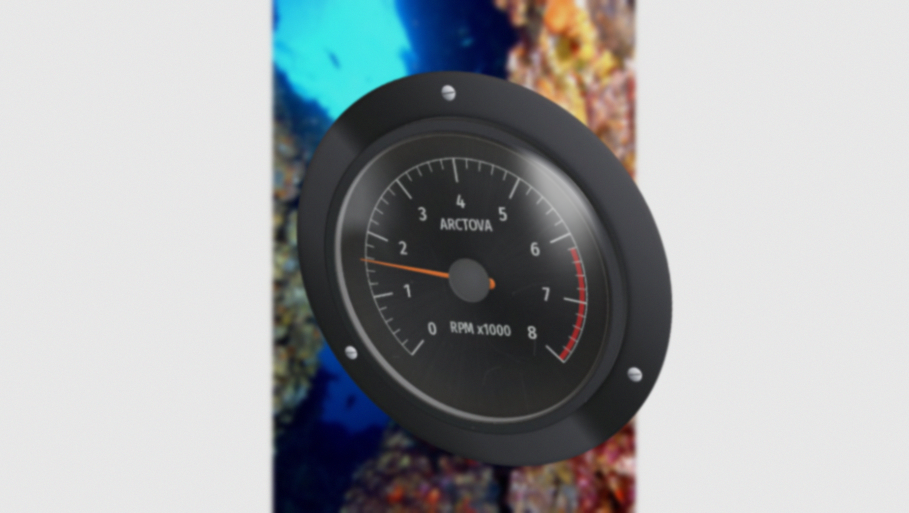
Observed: 1600 rpm
